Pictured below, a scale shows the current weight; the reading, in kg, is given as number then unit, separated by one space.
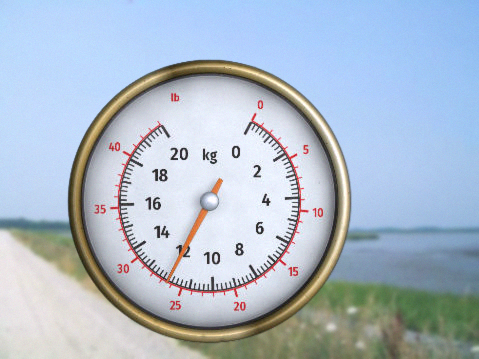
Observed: 12 kg
